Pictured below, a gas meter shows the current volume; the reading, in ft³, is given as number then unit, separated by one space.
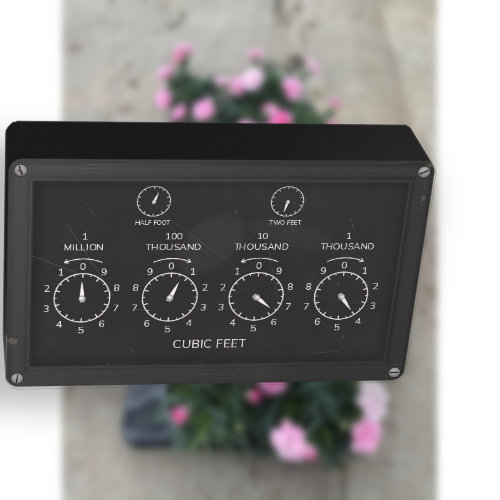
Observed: 6400 ft³
